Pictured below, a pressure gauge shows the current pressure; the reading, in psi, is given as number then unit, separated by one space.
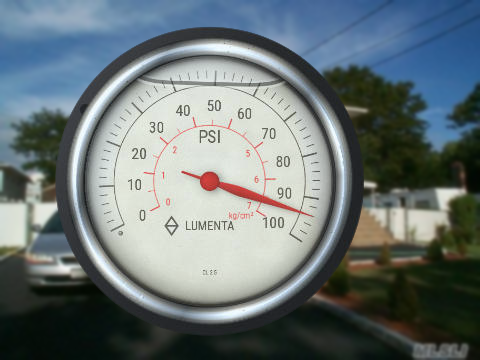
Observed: 94 psi
